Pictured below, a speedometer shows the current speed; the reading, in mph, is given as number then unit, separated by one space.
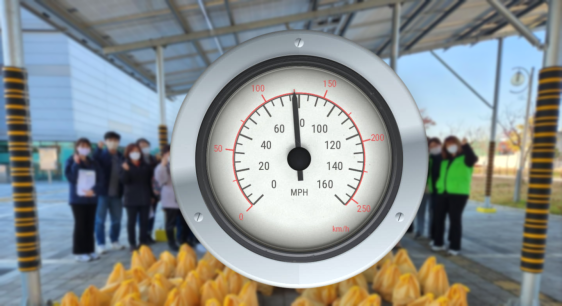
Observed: 77.5 mph
